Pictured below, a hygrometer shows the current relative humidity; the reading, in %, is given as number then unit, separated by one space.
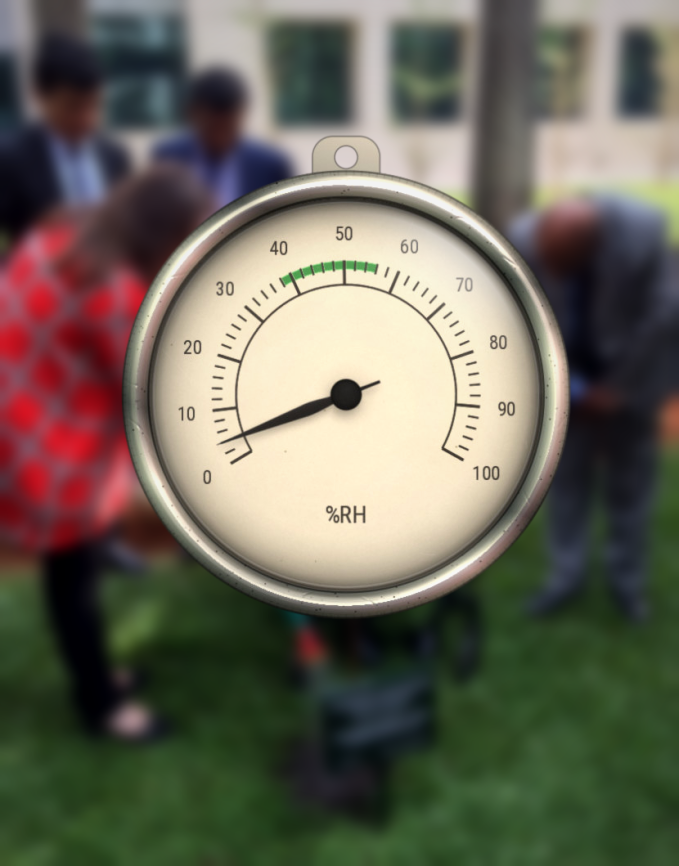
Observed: 4 %
